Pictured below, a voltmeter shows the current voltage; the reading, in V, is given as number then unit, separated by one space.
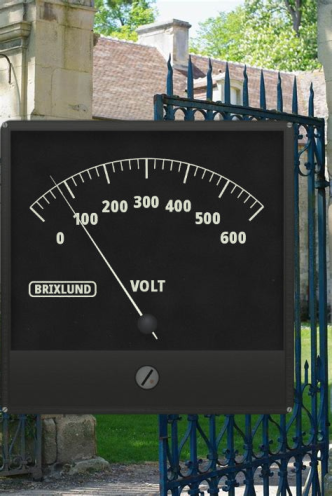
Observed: 80 V
